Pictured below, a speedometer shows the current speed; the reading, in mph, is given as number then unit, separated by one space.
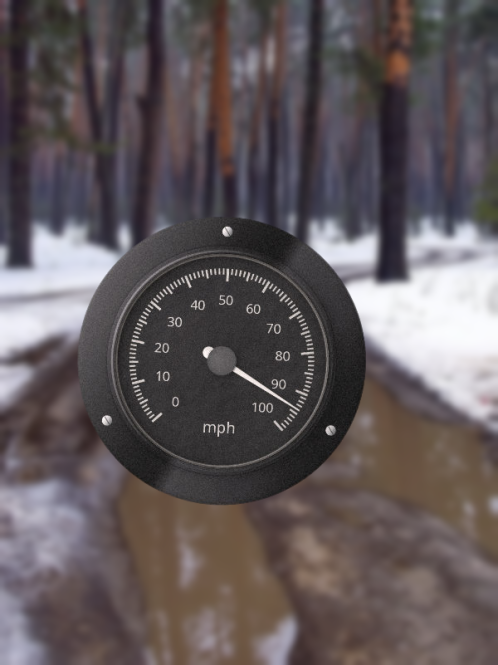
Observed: 94 mph
